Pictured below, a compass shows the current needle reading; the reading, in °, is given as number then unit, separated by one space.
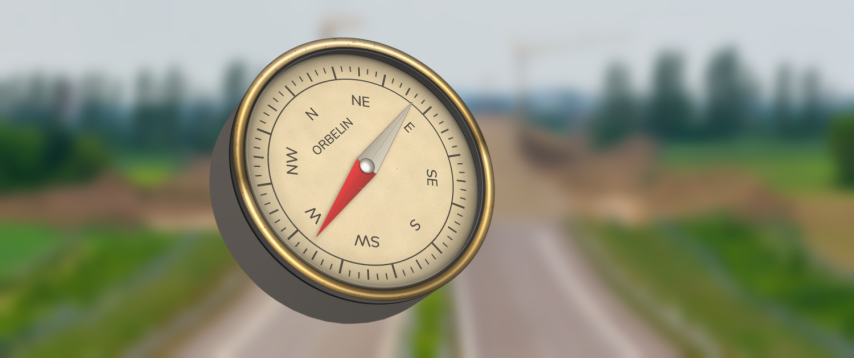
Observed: 260 °
